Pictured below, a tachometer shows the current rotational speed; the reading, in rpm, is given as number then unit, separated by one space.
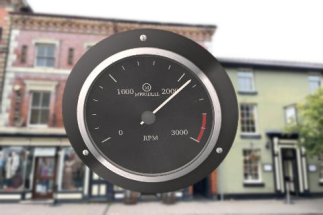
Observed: 2100 rpm
